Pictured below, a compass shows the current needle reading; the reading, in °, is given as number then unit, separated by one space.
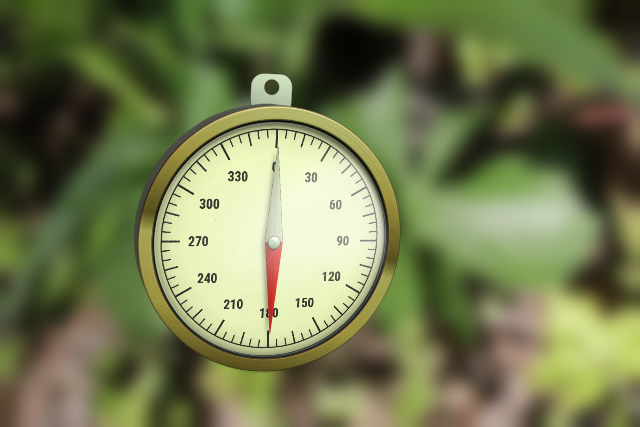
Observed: 180 °
